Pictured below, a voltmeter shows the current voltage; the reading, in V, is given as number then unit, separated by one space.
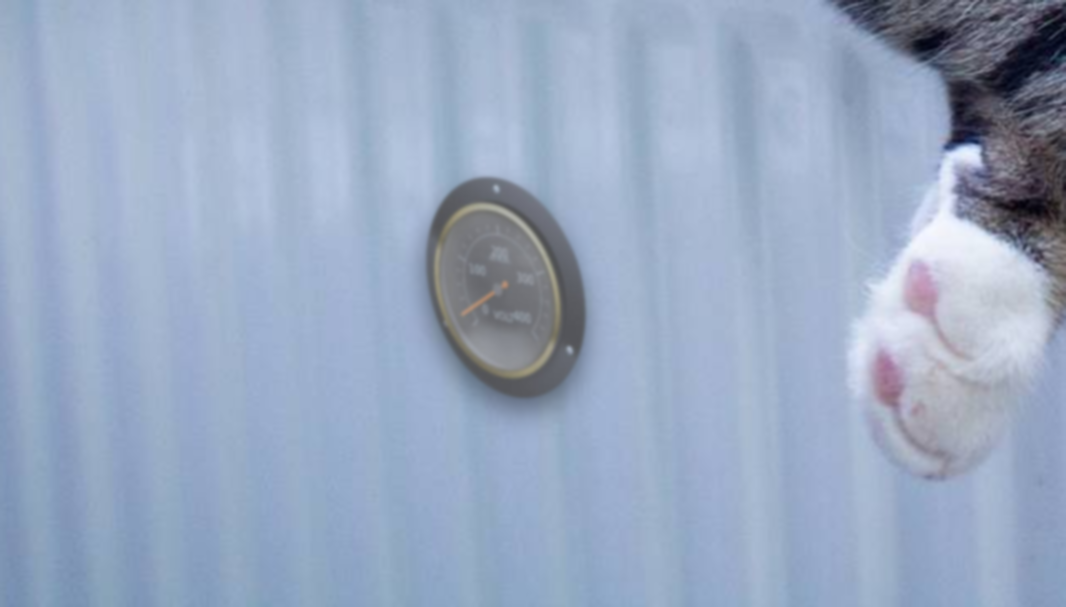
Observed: 20 V
